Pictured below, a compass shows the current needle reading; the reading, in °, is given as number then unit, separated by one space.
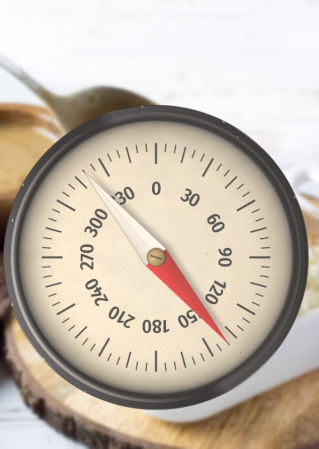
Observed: 140 °
